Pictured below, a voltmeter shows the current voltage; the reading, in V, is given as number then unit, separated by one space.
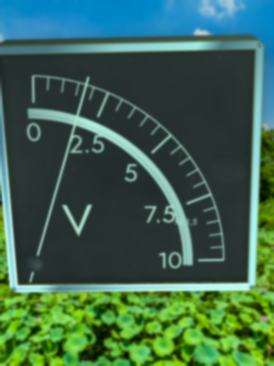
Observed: 1.75 V
